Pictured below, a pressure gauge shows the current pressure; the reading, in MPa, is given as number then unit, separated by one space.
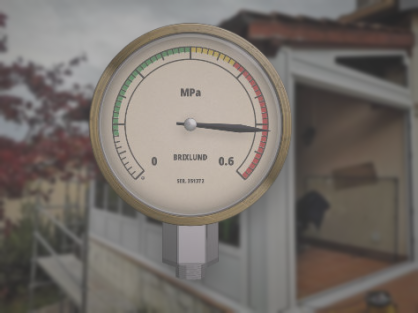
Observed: 0.51 MPa
